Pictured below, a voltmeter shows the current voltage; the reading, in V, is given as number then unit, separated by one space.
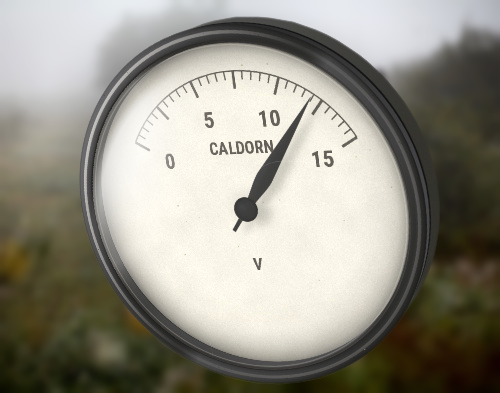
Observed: 12 V
